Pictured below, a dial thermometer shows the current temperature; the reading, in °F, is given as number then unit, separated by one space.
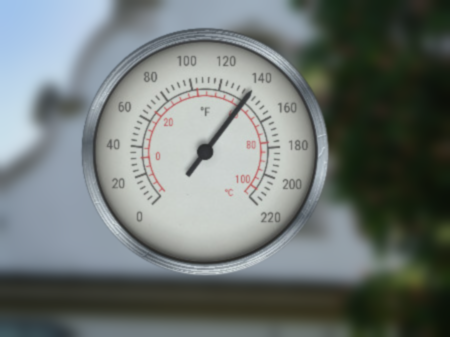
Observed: 140 °F
